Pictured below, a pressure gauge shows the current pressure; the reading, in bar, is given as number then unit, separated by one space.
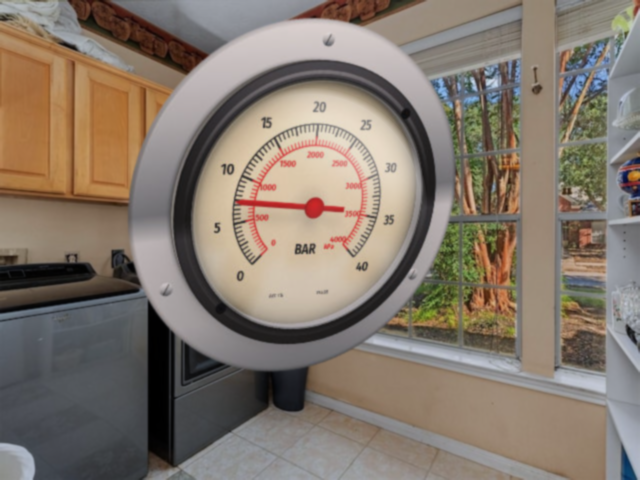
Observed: 7.5 bar
